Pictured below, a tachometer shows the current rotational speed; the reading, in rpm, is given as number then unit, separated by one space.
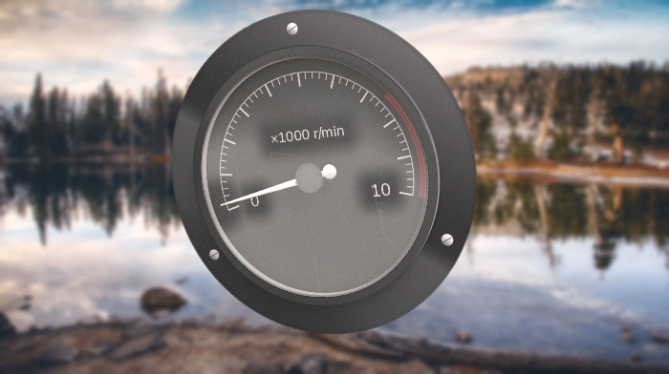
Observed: 200 rpm
